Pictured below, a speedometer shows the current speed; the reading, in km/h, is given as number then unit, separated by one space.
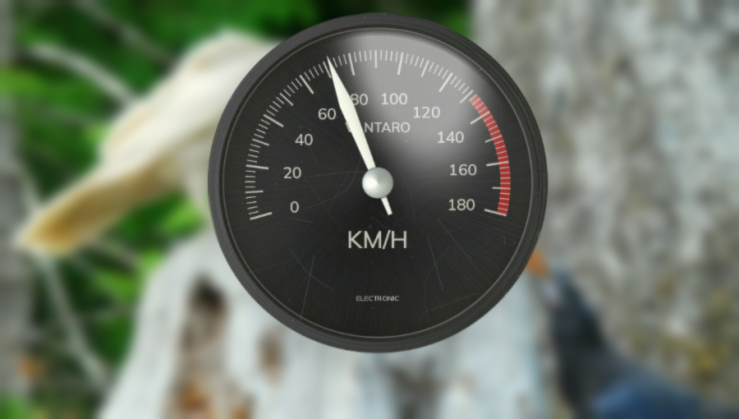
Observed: 72 km/h
